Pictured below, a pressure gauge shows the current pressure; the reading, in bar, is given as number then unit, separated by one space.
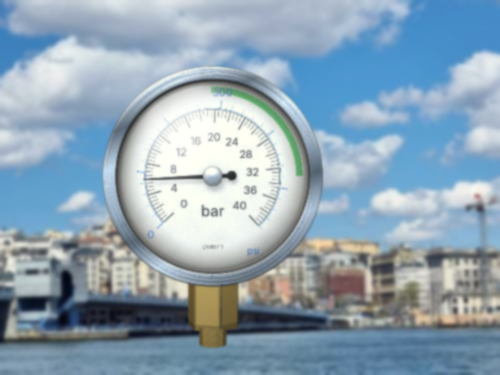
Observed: 6 bar
